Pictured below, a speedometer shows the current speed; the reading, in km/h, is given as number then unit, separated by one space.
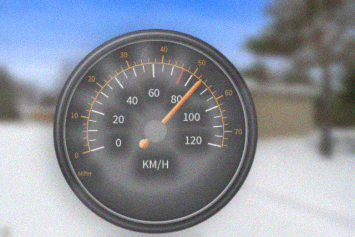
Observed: 85 km/h
